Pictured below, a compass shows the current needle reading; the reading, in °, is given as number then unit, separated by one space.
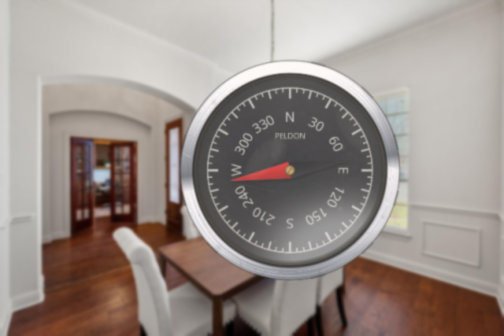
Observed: 260 °
